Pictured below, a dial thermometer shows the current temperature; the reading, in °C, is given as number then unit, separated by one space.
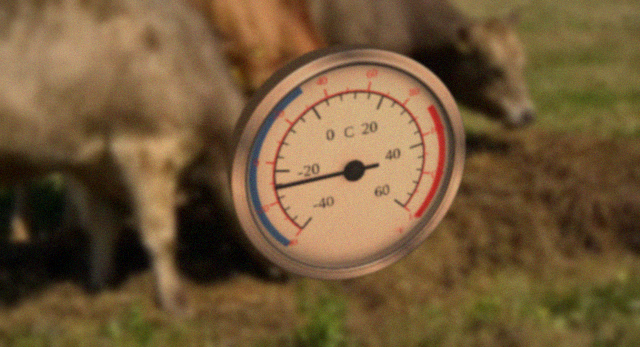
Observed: -24 °C
